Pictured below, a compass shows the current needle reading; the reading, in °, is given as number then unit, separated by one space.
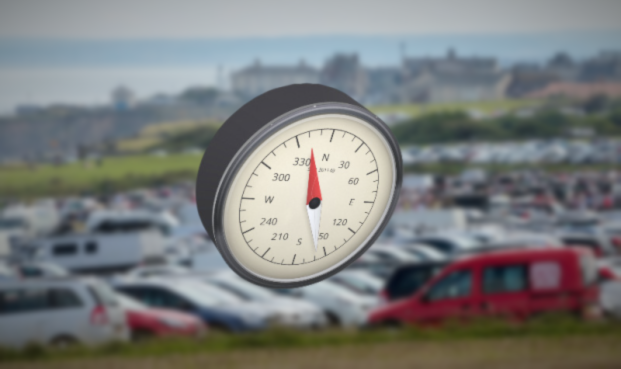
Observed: 340 °
